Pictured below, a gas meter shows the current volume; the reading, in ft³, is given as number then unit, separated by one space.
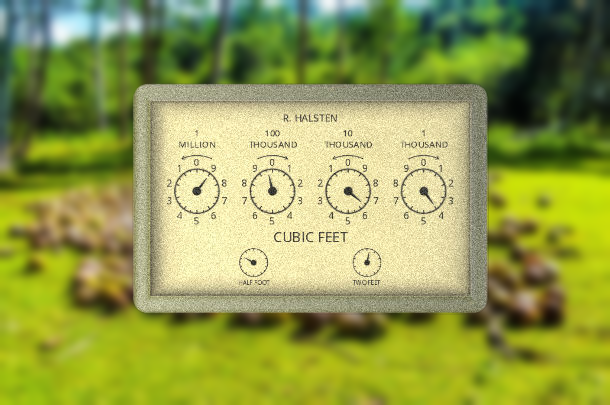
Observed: 896400 ft³
